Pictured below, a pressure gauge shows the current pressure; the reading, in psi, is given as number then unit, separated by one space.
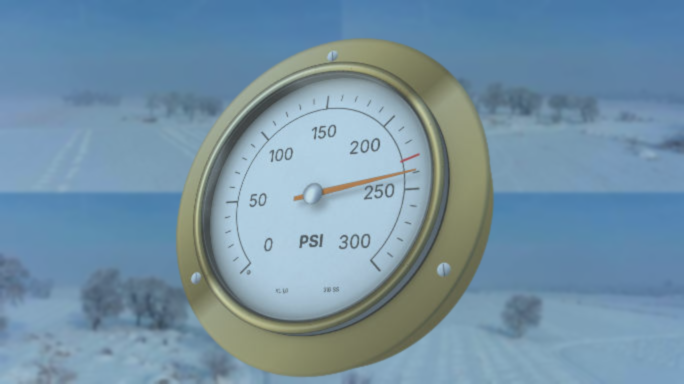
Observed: 240 psi
